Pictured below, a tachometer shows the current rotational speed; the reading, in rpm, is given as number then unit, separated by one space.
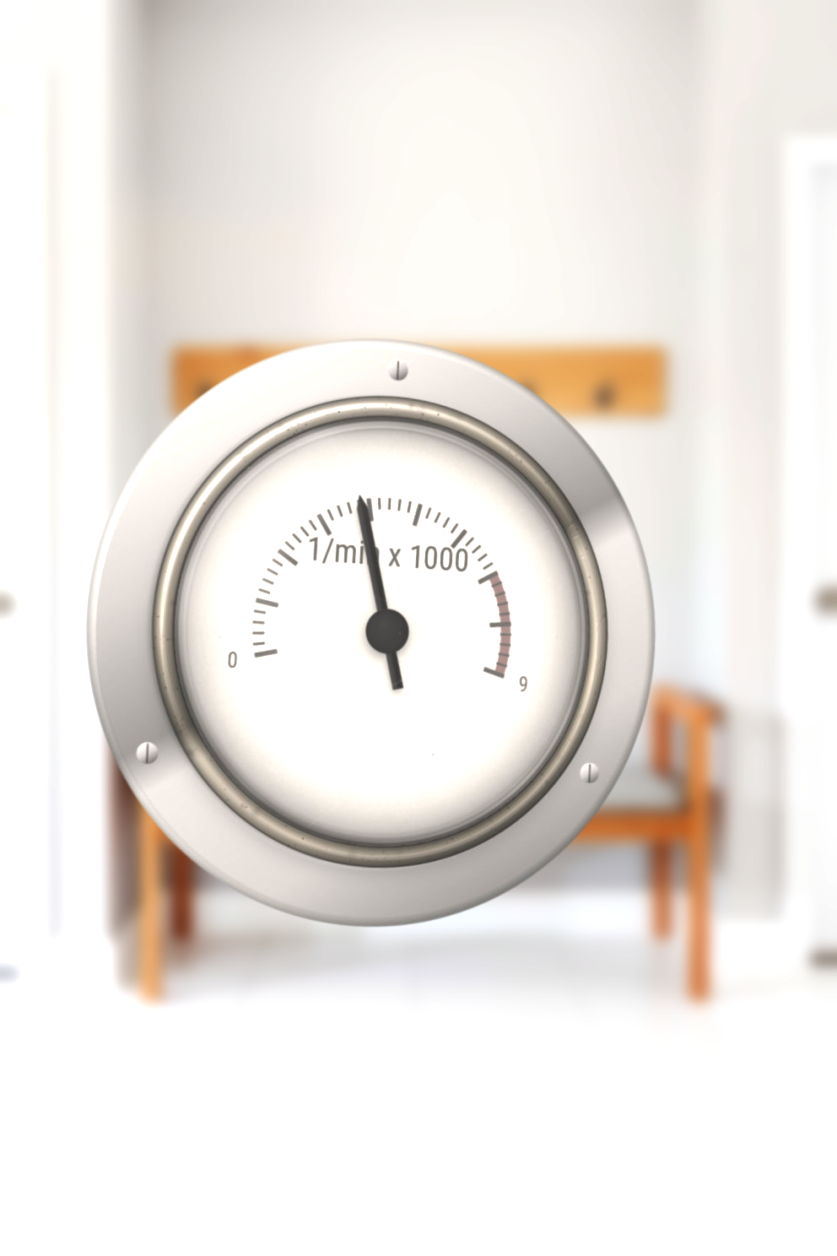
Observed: 3800 rpm
